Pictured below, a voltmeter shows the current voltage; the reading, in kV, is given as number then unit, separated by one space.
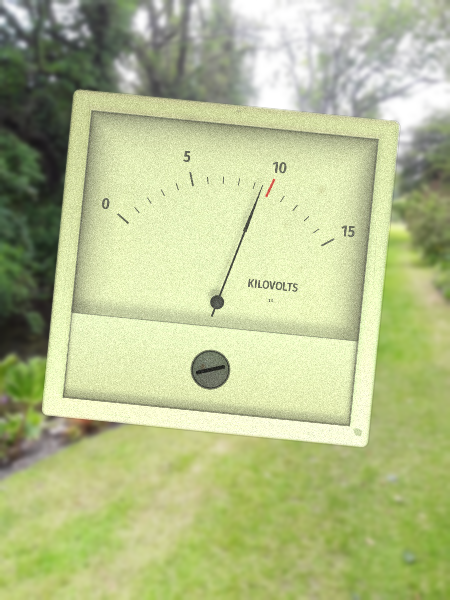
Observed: 9.5 kV
